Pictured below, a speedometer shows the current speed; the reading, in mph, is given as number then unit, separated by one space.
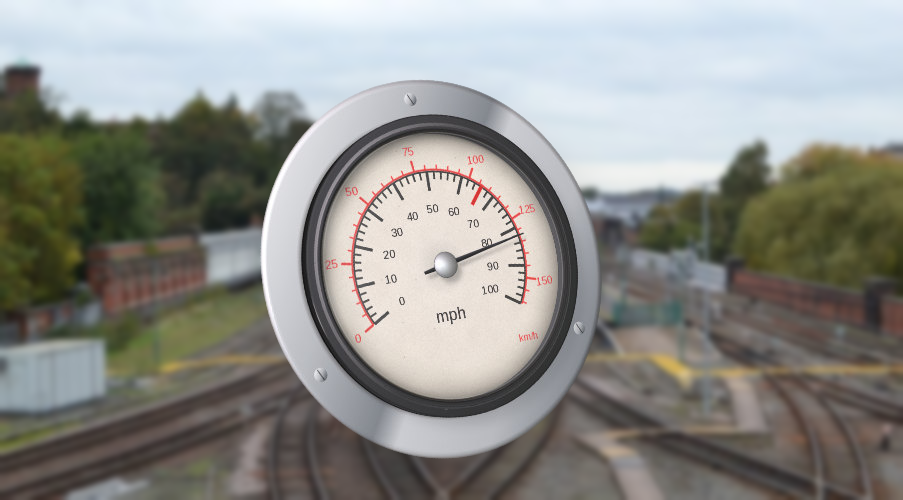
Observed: 82 mph
